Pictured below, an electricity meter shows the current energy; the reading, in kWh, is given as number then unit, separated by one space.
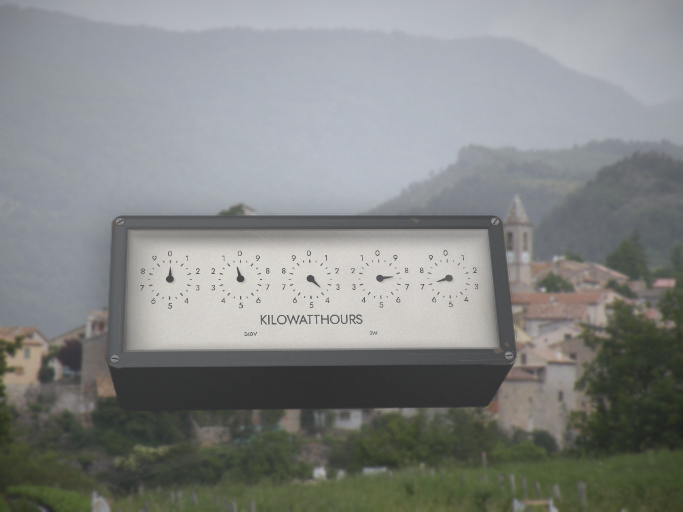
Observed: 377 kWh
